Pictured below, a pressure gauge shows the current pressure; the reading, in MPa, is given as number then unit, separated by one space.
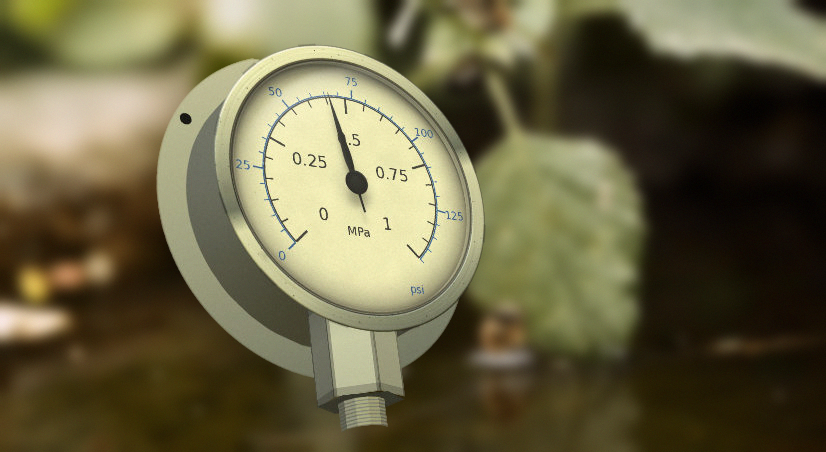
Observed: 0.45 MPa
